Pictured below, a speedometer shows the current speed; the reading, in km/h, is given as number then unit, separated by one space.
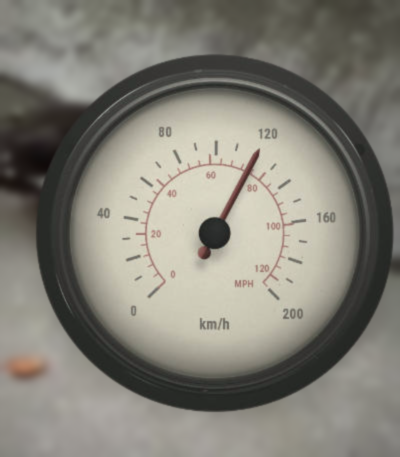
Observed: 120 km/h
